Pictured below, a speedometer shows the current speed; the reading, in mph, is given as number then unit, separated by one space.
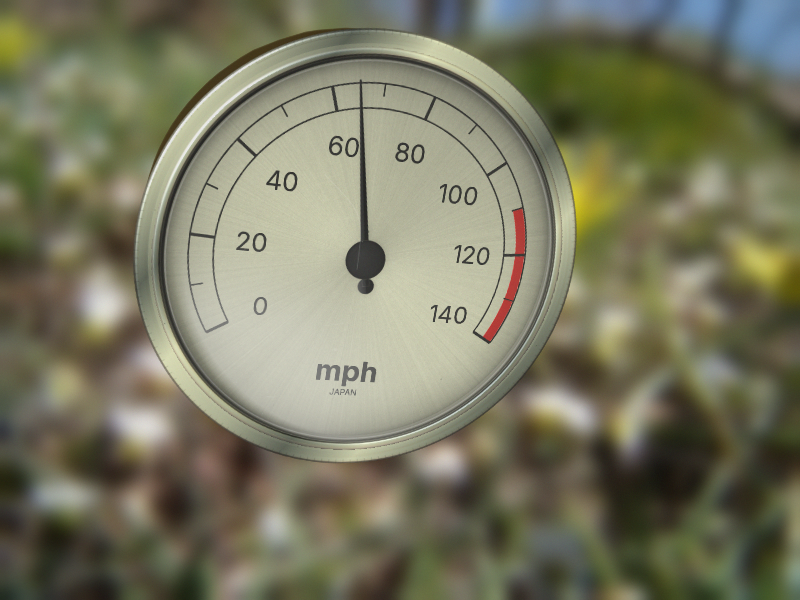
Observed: 65 mph
